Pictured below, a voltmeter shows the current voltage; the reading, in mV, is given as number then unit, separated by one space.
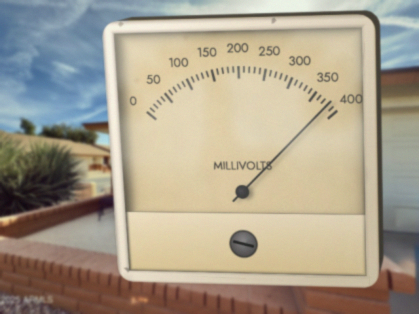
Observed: 380 mV
